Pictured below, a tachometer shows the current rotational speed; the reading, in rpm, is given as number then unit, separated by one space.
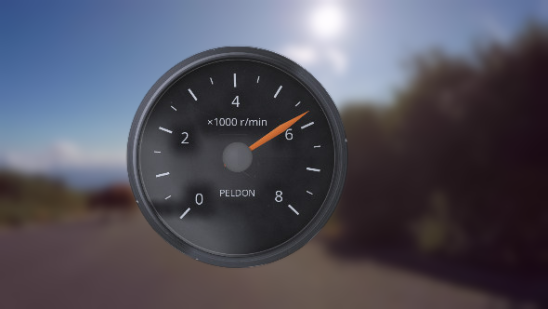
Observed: 5750 rpm
